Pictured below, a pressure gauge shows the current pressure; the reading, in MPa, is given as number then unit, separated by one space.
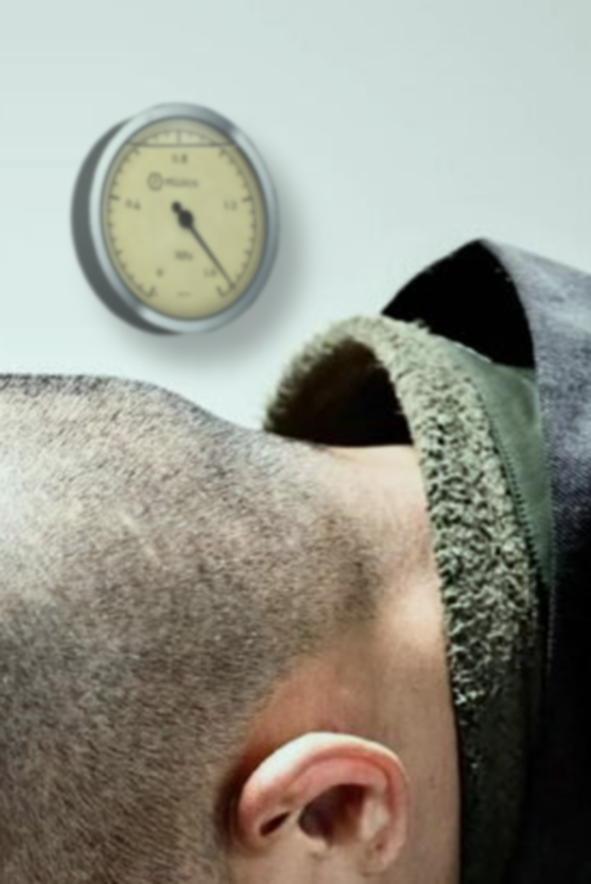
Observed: 1.55 MPa
